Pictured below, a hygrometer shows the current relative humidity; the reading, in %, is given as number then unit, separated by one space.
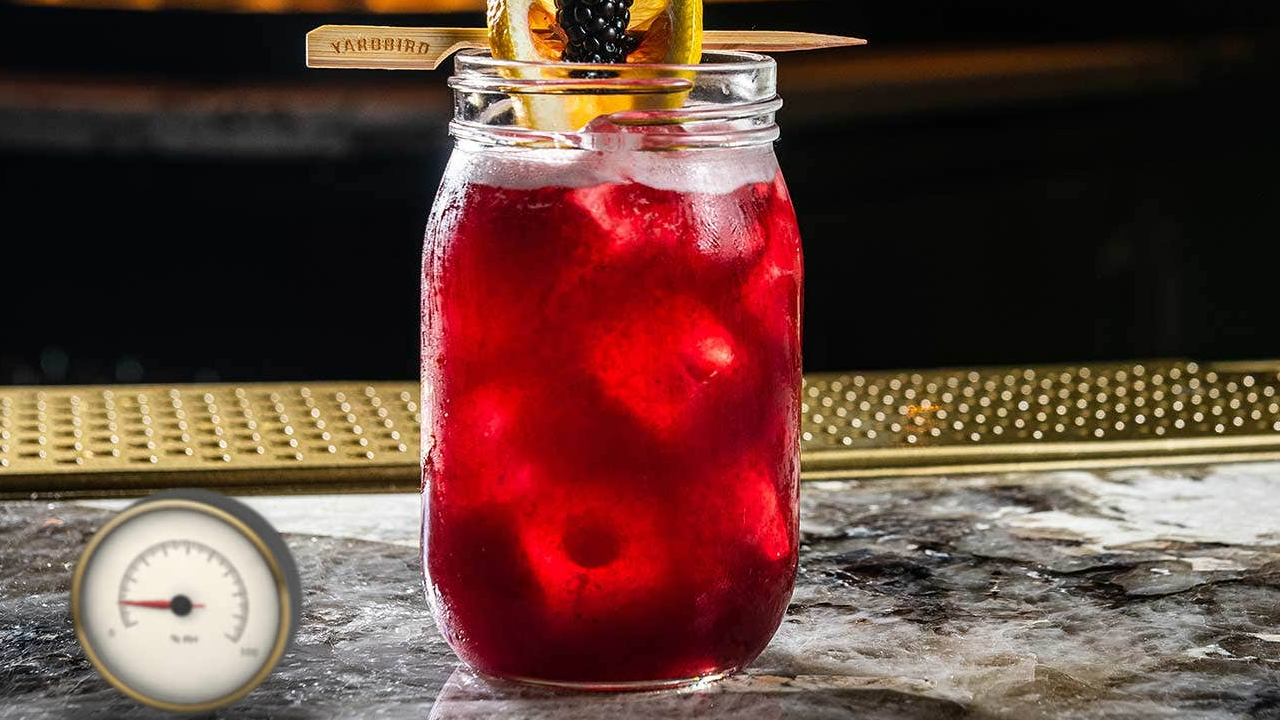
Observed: 10 %
